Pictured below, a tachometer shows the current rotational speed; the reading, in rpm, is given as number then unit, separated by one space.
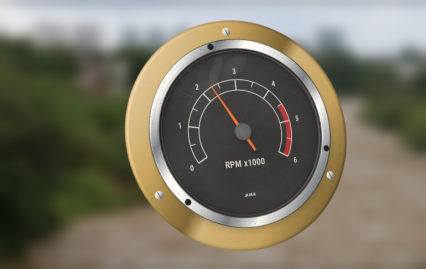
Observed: 2250 rpm
